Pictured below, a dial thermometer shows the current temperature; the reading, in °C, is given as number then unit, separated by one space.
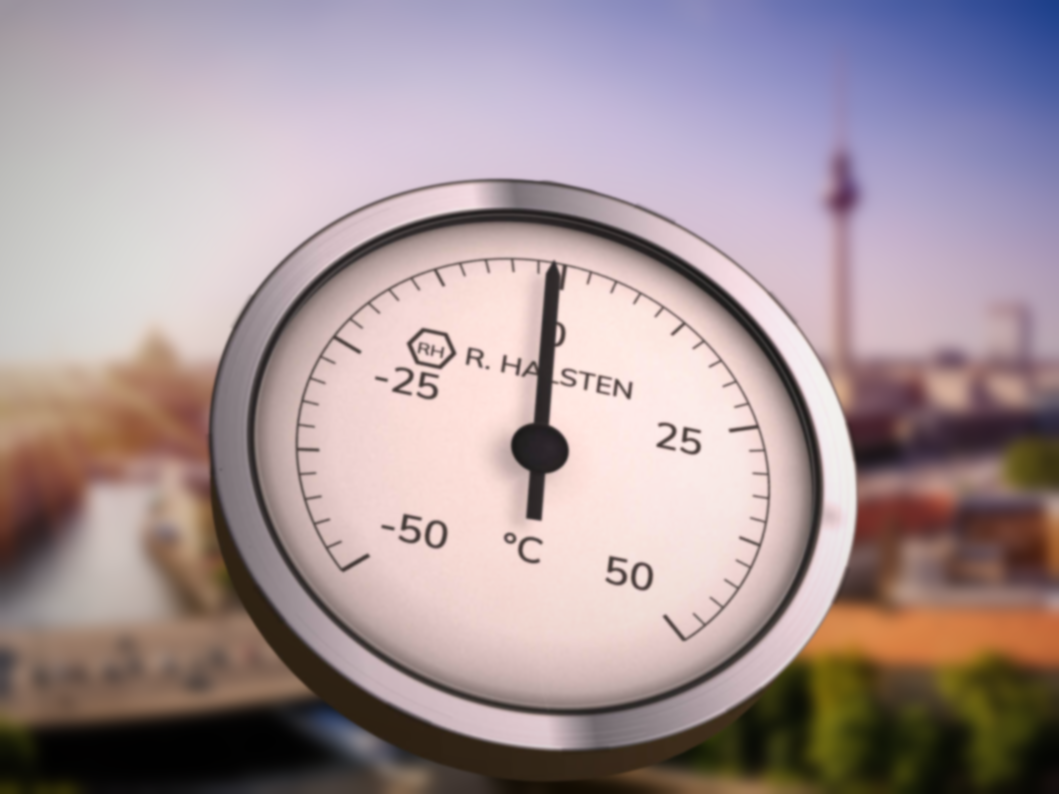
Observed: -1.25 °C
